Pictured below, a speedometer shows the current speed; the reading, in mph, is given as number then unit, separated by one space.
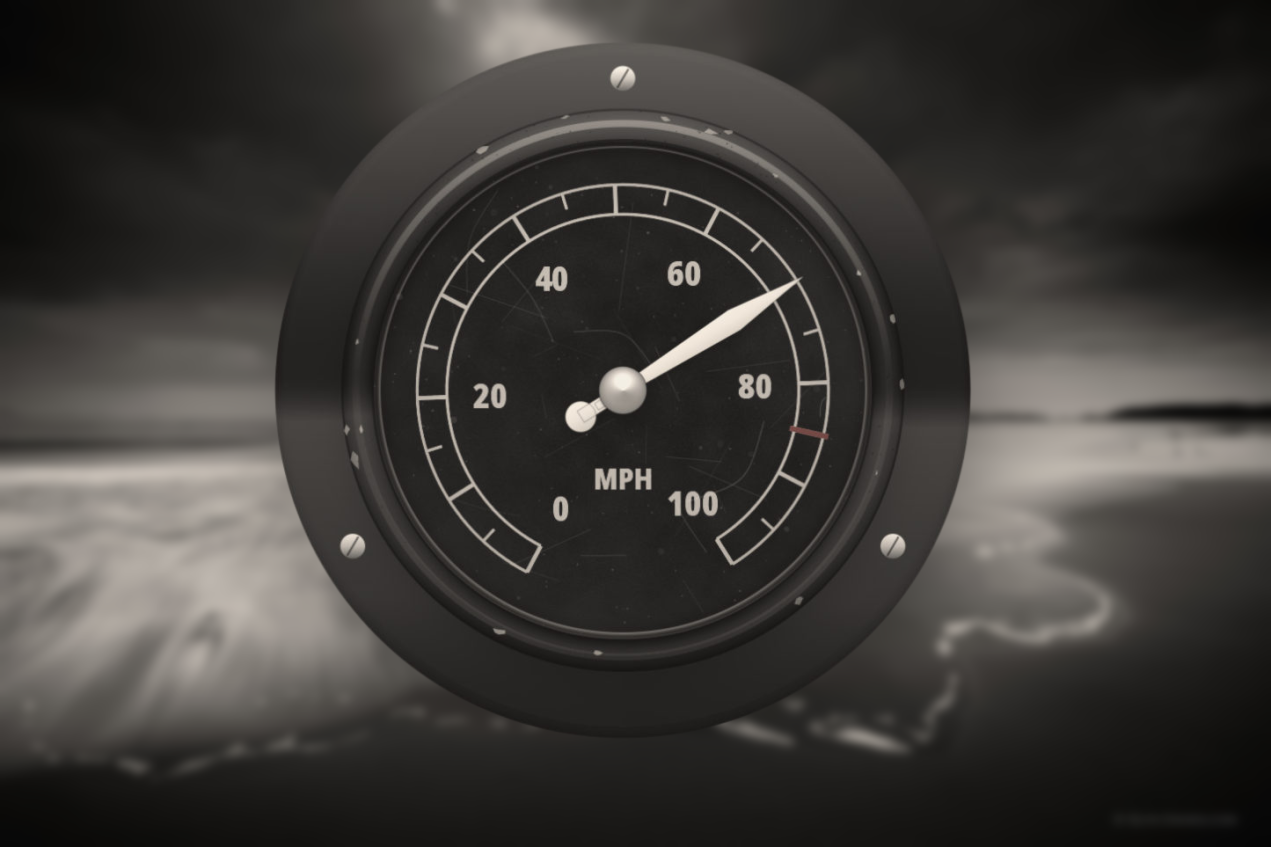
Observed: 70 mph
